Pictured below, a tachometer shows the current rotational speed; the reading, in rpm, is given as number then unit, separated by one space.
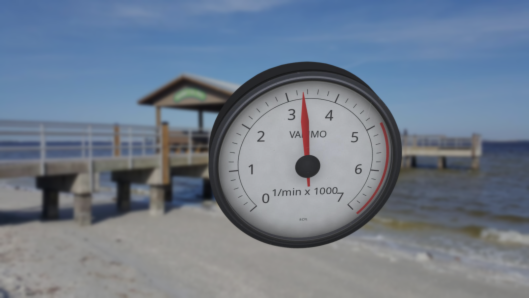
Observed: 3300 rpm
